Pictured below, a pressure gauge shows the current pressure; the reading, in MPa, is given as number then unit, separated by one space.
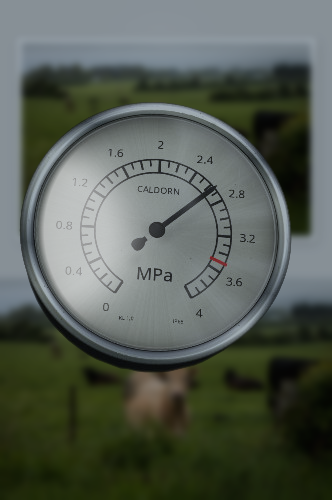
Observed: 2.65 MPa
